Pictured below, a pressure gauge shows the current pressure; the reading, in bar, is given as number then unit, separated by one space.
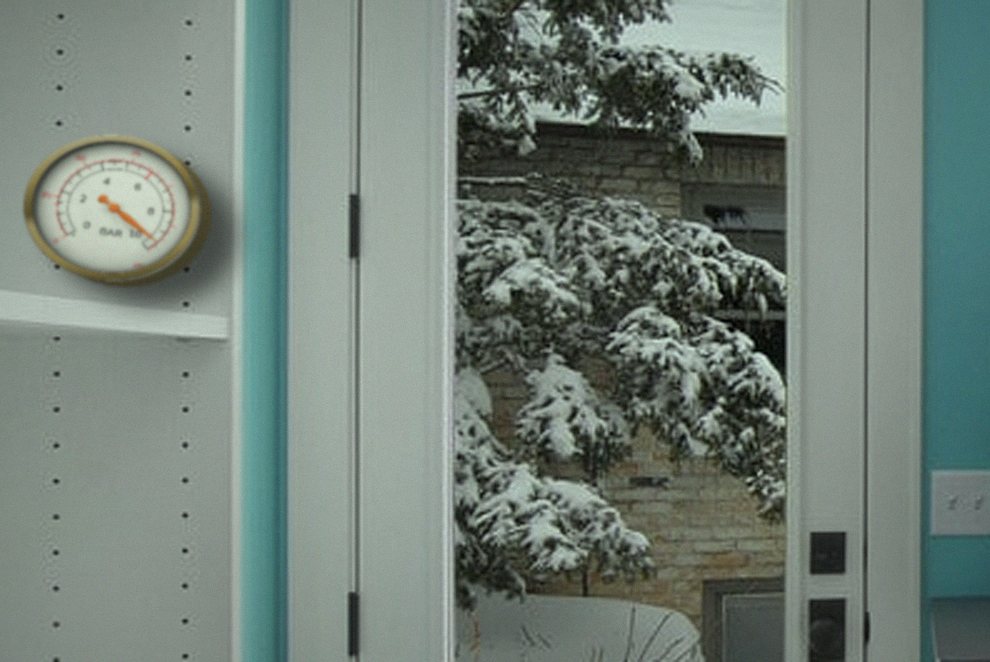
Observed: 9.5 bar
